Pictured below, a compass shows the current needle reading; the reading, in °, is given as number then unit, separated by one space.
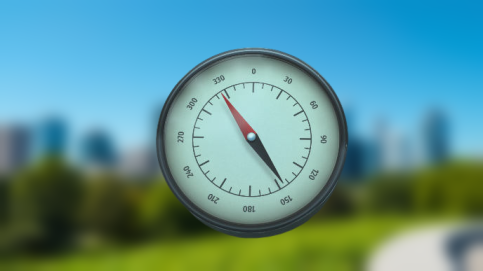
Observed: 325 °
